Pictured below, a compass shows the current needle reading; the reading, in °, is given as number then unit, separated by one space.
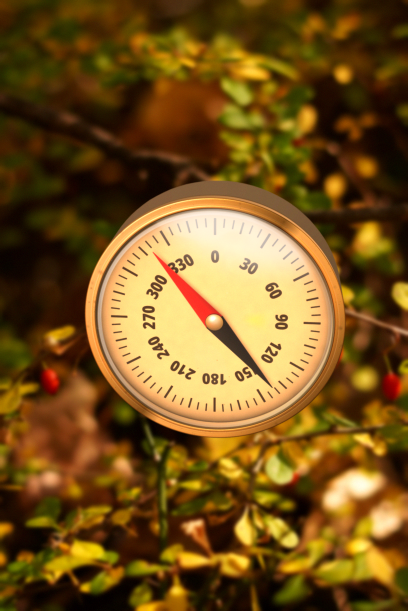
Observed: 320 °
